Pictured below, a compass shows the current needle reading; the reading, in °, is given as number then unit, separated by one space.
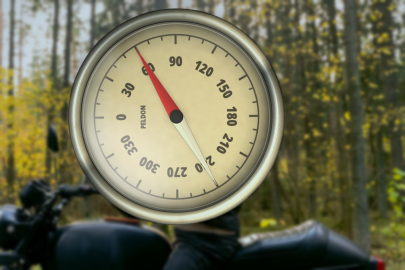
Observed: 60 °
